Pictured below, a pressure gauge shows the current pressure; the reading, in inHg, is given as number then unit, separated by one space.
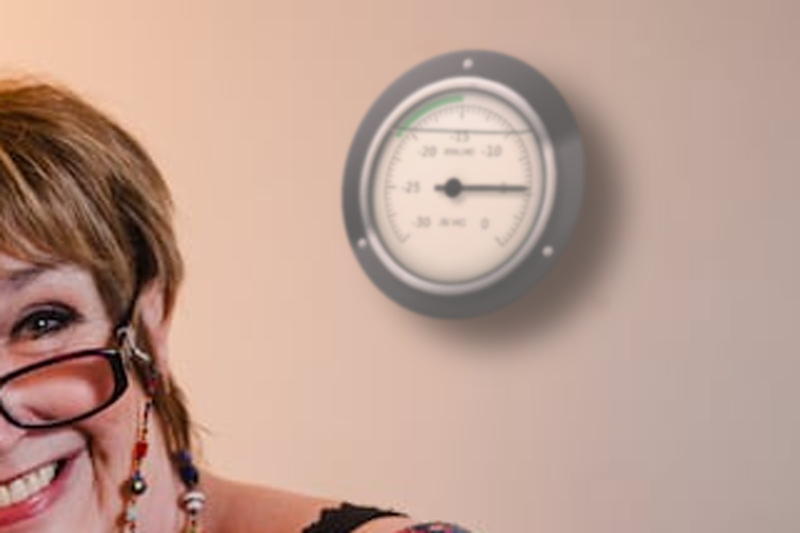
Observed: -5 inHg
